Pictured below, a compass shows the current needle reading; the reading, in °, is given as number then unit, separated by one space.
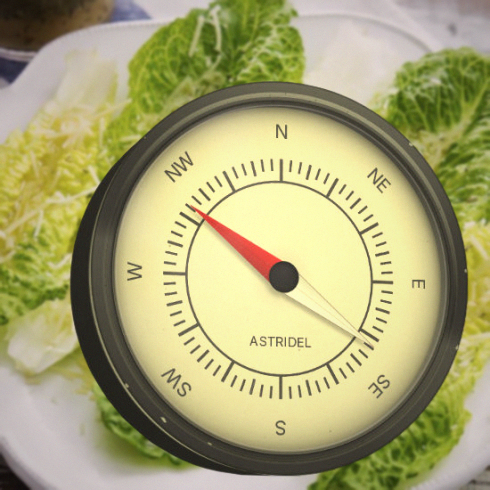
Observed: 305 °
